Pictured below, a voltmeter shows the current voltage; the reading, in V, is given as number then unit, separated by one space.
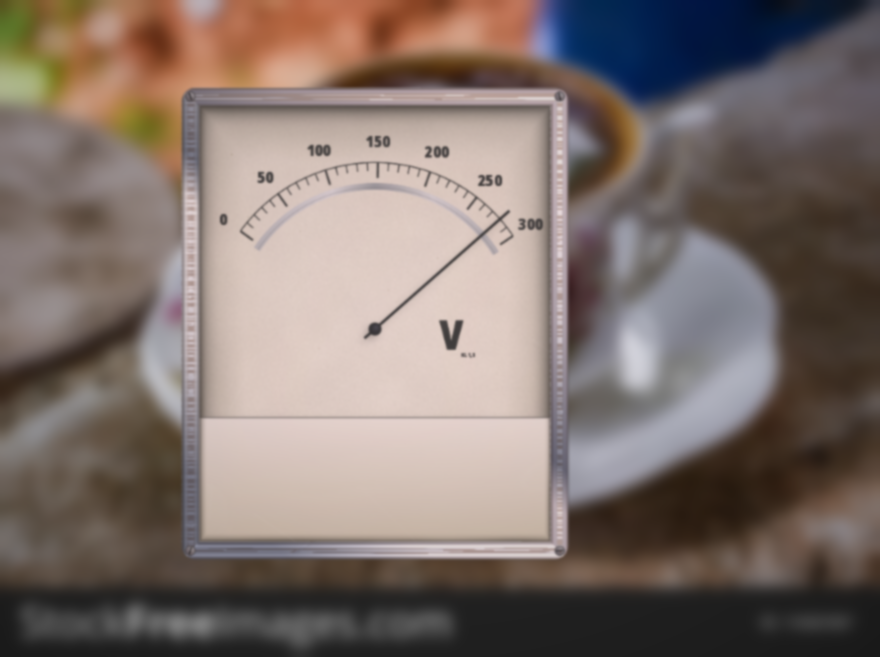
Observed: 280 V
